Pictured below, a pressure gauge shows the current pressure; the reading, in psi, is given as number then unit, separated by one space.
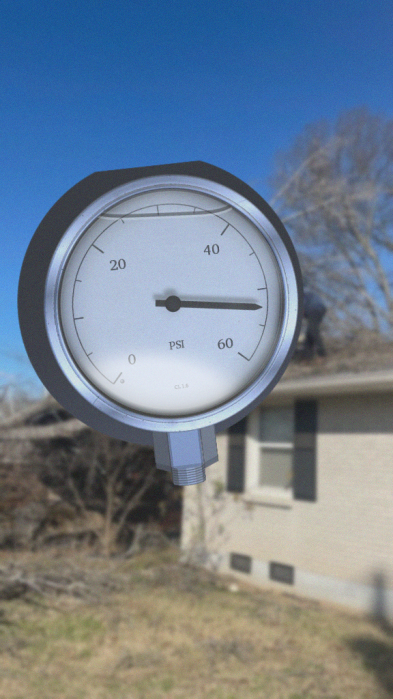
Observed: 52.5 psi
